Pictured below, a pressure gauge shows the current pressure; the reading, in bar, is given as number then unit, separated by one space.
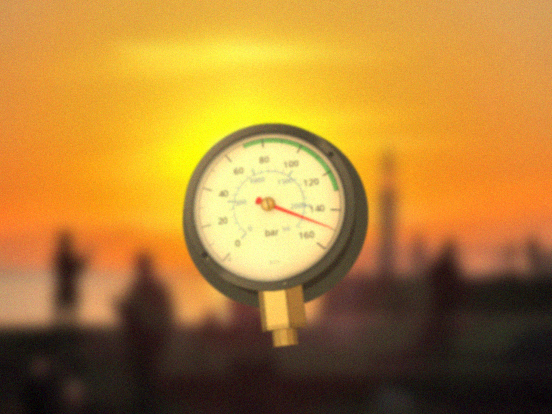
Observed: 150 bar
